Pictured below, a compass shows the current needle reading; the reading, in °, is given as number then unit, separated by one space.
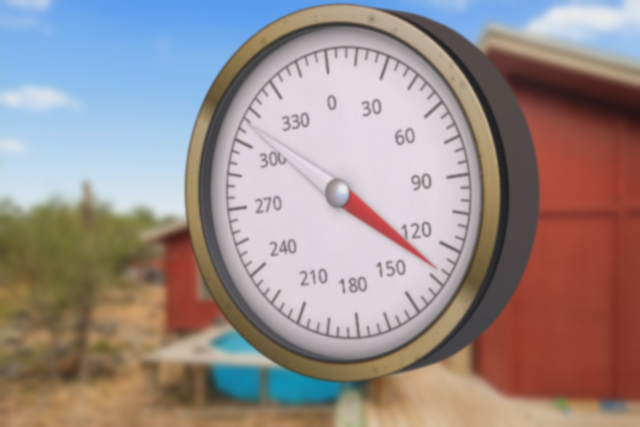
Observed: 130 °
